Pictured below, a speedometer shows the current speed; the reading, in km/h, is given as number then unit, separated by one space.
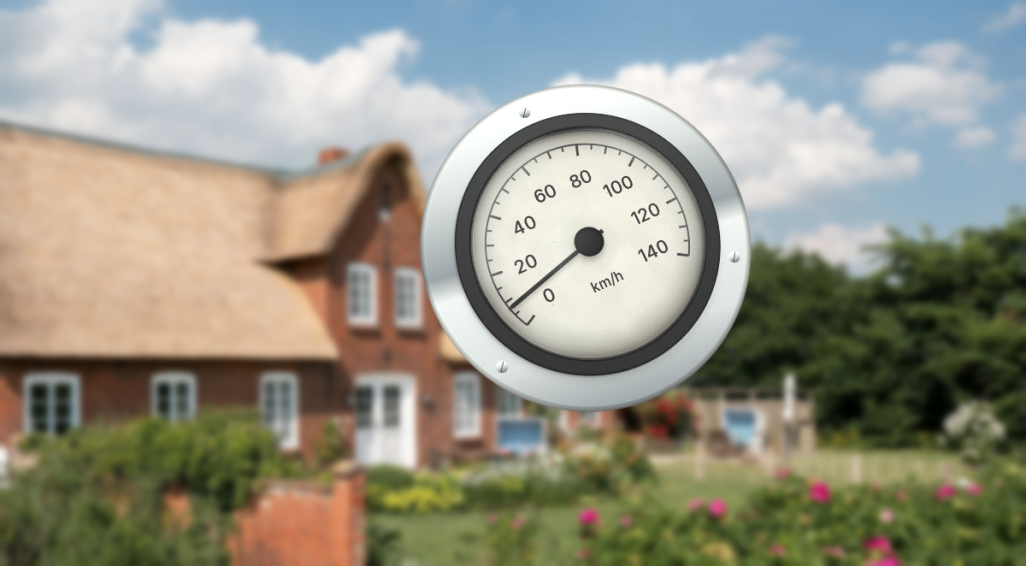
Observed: 7.5 km/h
